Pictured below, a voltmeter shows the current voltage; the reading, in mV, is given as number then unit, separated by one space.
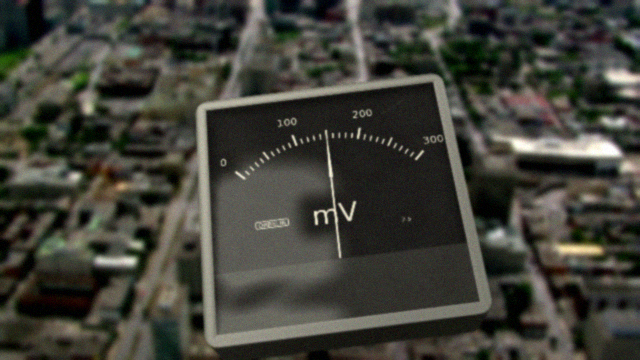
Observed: 150 mV
